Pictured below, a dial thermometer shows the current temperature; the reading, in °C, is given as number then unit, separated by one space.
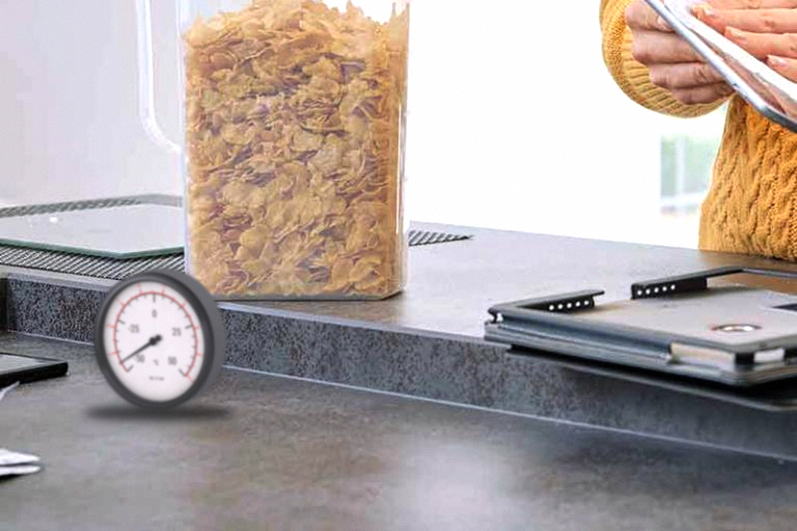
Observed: -45 °C
